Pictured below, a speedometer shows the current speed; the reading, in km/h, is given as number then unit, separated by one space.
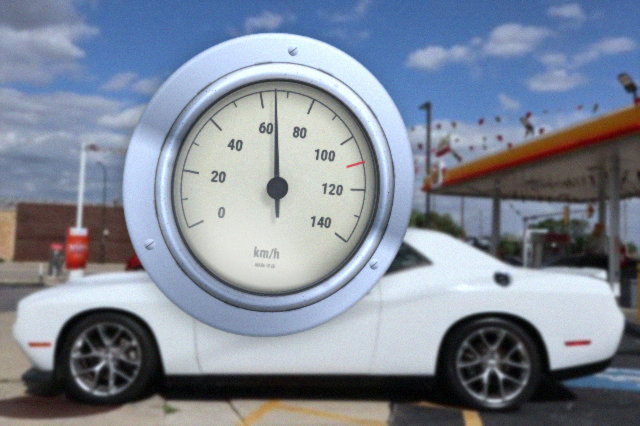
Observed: 65 km/h
